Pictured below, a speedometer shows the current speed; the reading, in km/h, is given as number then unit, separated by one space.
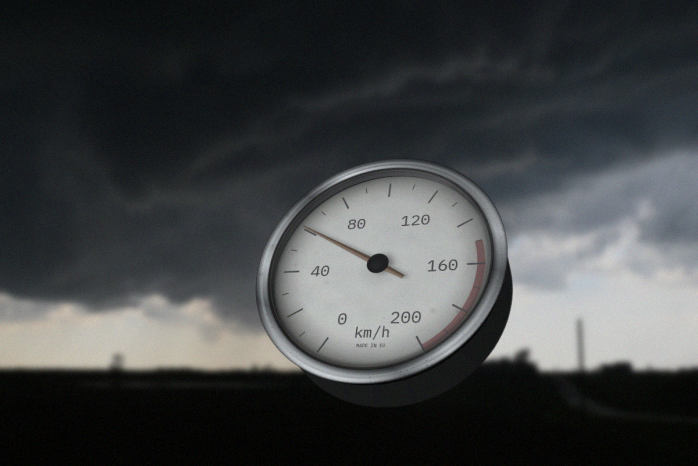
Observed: 60 km/h
